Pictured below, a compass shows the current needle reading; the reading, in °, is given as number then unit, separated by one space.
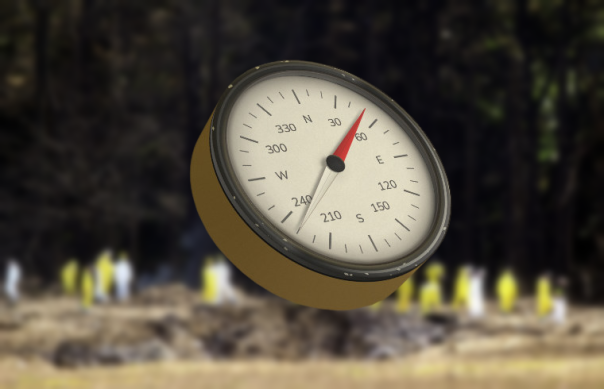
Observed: 50 °
